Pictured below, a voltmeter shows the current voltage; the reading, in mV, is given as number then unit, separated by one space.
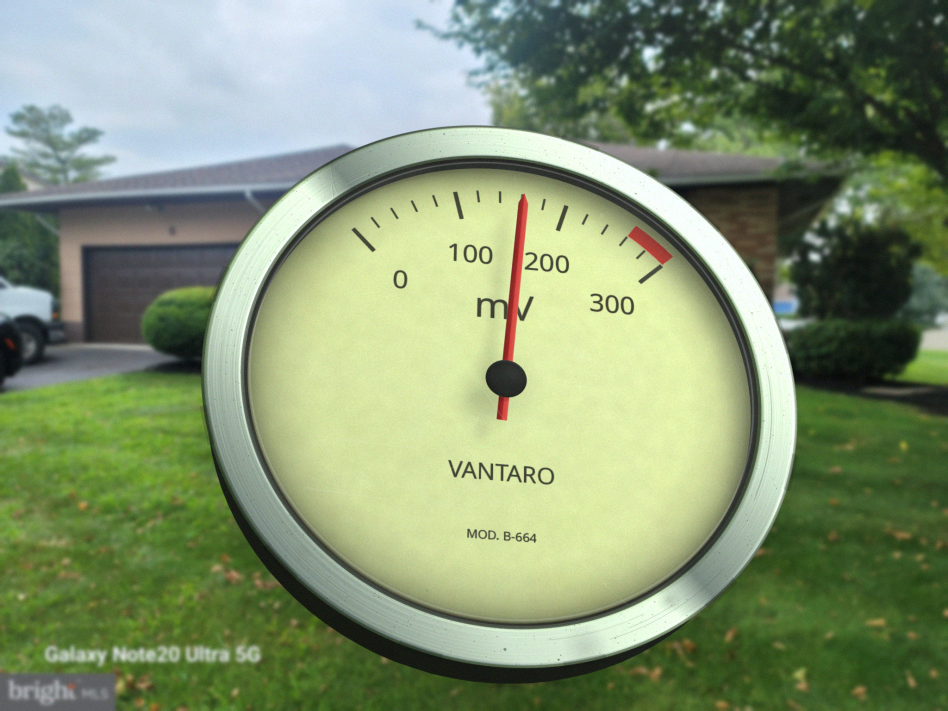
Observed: 160 mV
